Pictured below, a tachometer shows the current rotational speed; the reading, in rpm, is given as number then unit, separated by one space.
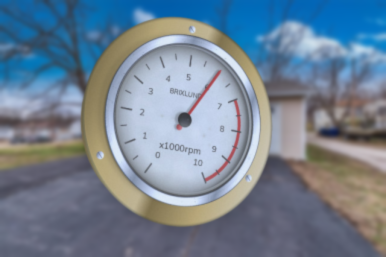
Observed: 6000 rpm
